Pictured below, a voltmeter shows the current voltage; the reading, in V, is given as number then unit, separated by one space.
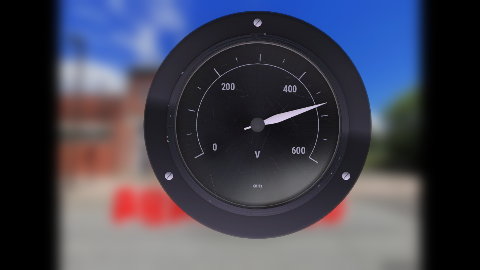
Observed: 475 V
